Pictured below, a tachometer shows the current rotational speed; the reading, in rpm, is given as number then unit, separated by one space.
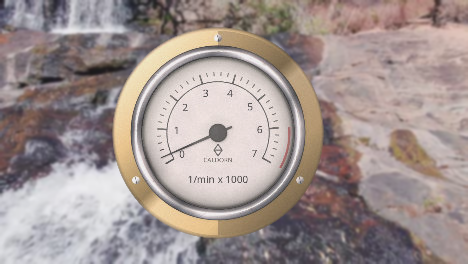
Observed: 200 rpm
